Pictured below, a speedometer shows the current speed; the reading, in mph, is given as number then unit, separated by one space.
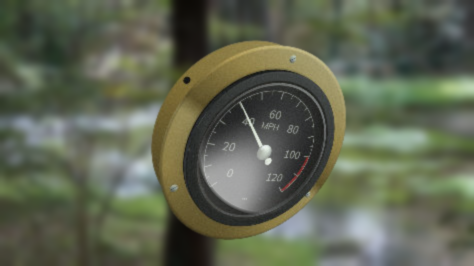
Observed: 40 mph
